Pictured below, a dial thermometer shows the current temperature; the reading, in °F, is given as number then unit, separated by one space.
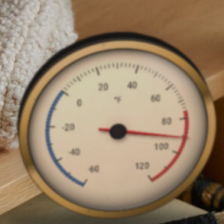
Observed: 90 °F
